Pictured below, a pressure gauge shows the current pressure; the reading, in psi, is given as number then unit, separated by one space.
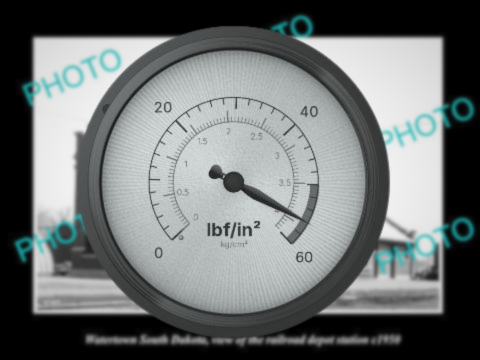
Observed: 56 psi
